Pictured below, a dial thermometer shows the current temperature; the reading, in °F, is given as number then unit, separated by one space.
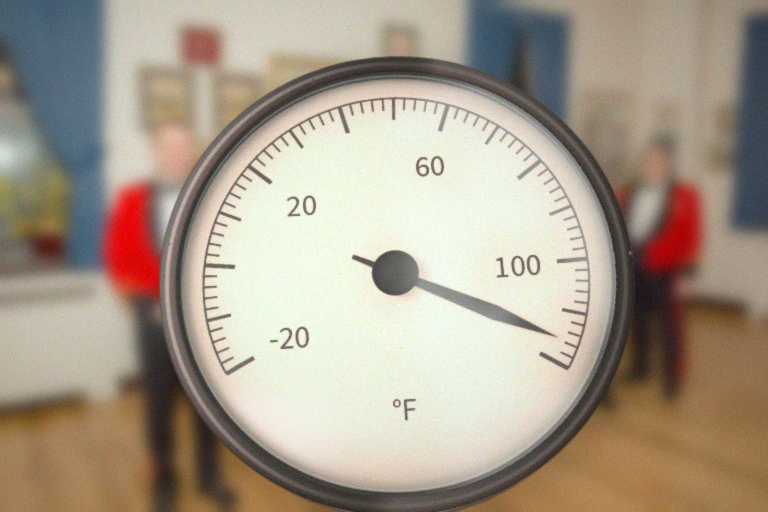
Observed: 116 °F
